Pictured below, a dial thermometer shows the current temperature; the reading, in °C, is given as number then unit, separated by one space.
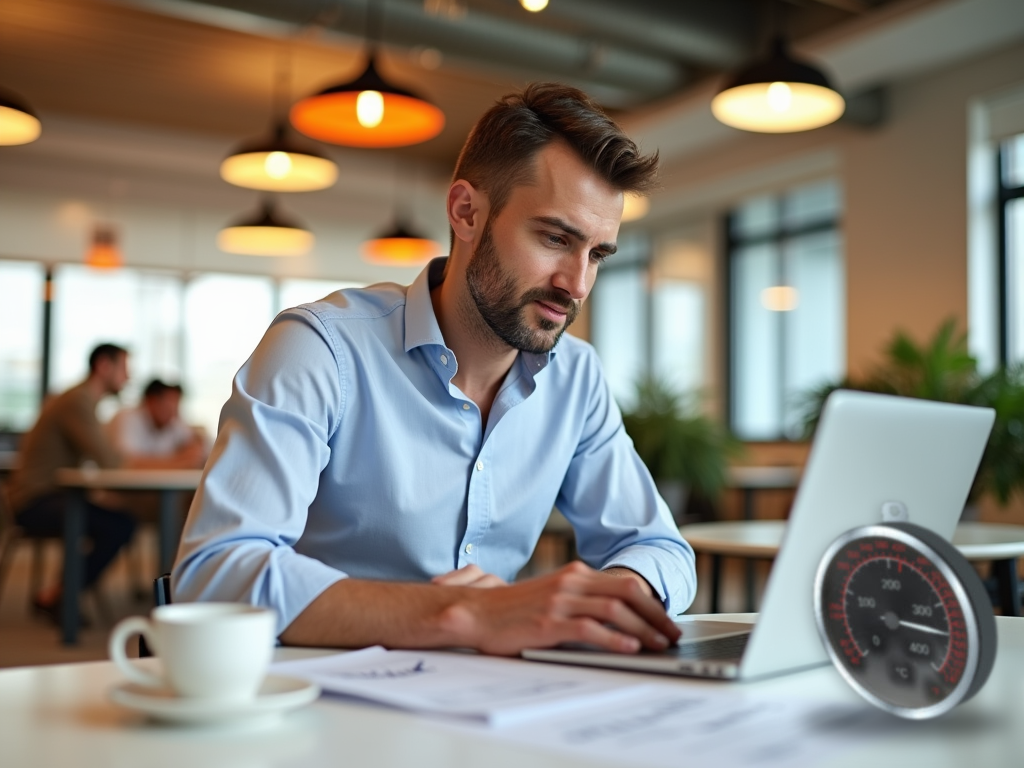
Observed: 340 °C
